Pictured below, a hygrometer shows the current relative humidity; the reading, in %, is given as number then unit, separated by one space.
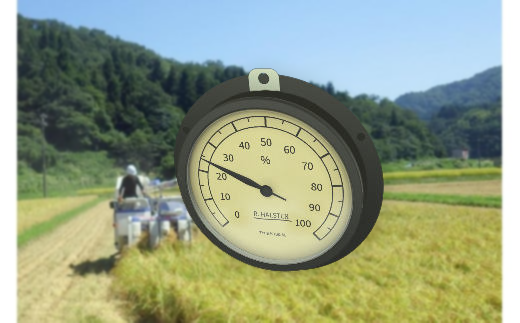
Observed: 25 %
